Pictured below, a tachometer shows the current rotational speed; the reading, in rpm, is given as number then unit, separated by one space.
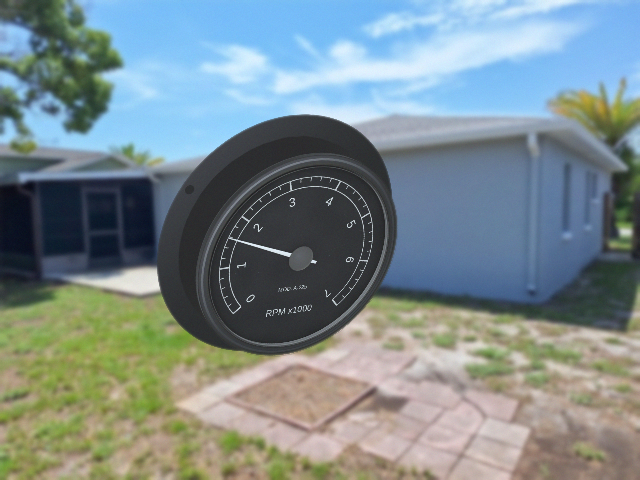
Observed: 1600 rpm
